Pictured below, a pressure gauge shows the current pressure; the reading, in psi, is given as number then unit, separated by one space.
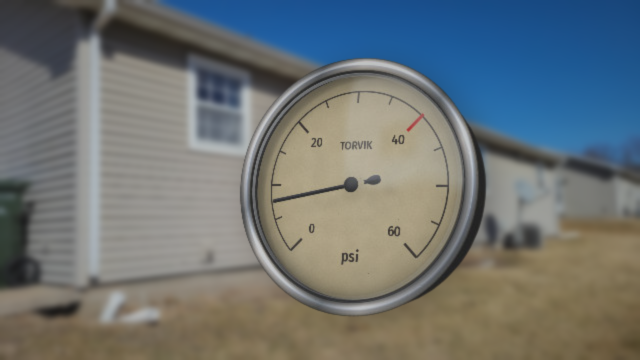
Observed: 7.5 psi
